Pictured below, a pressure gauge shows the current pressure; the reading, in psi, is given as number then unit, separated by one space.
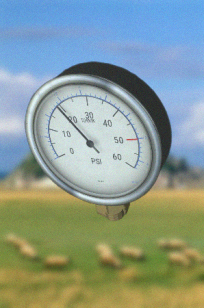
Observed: 20 psi
